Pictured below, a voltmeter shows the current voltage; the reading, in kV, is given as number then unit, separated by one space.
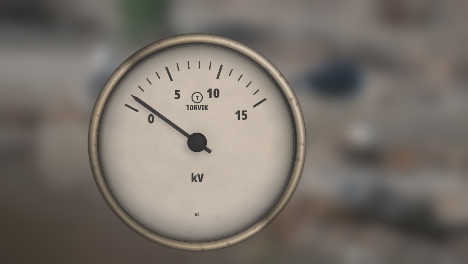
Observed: 1 kV
